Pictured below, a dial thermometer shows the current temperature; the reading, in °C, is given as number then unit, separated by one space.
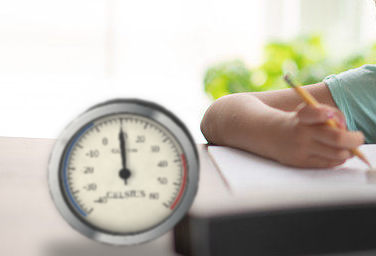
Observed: 10 °C
